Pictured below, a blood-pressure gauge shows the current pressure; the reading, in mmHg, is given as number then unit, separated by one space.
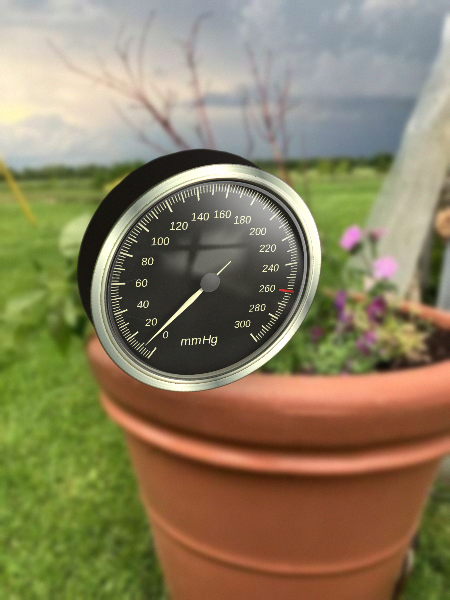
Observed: 10 mmHg
